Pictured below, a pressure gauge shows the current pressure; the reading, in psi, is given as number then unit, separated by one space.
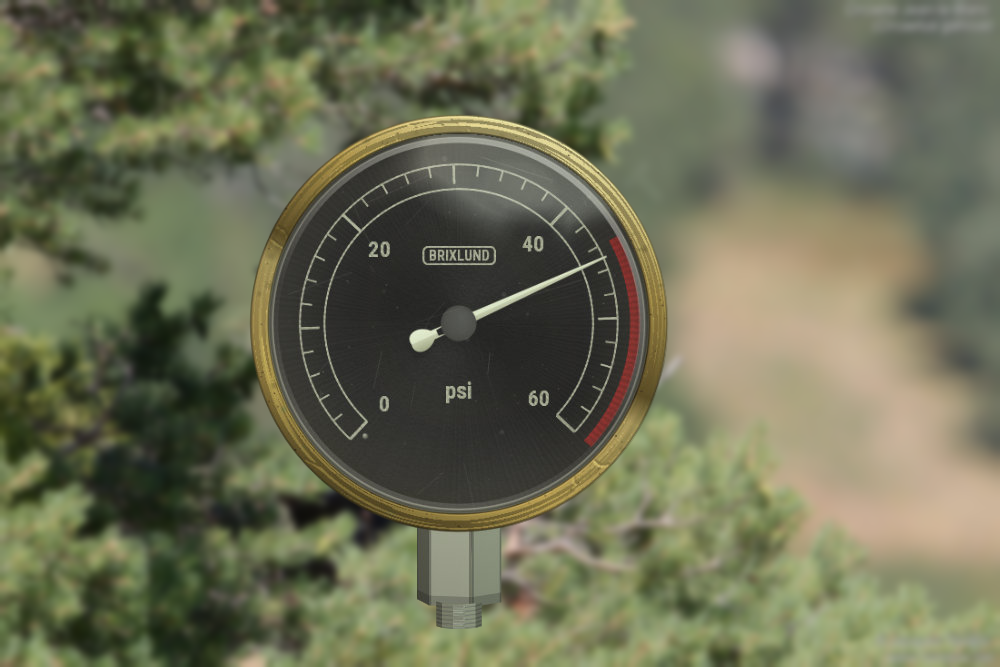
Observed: 45 psi
